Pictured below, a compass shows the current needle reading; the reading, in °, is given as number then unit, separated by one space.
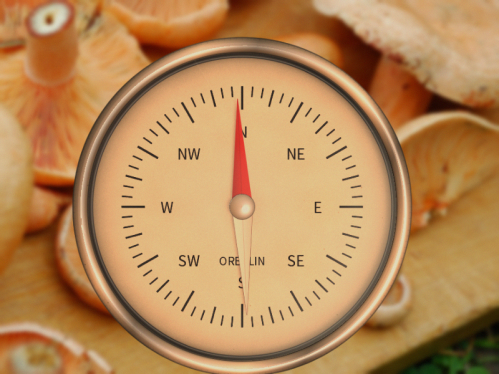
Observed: 357.5 °
